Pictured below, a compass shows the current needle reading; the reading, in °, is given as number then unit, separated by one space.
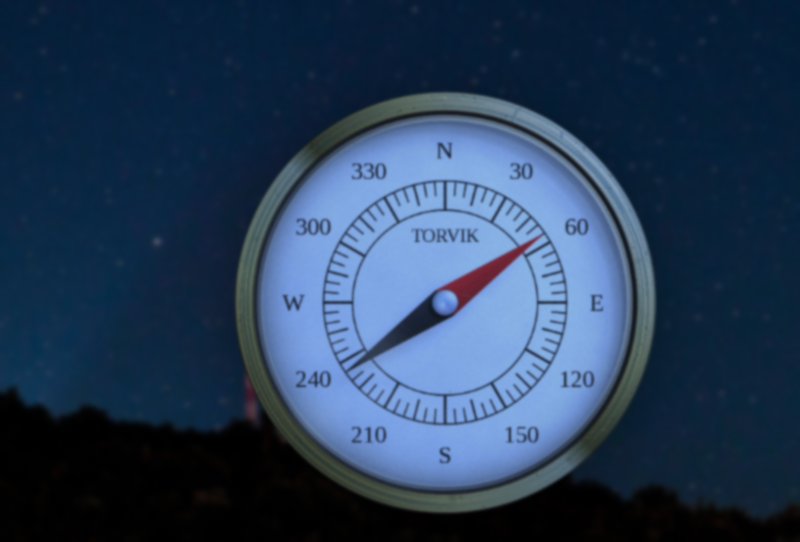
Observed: 55 °
